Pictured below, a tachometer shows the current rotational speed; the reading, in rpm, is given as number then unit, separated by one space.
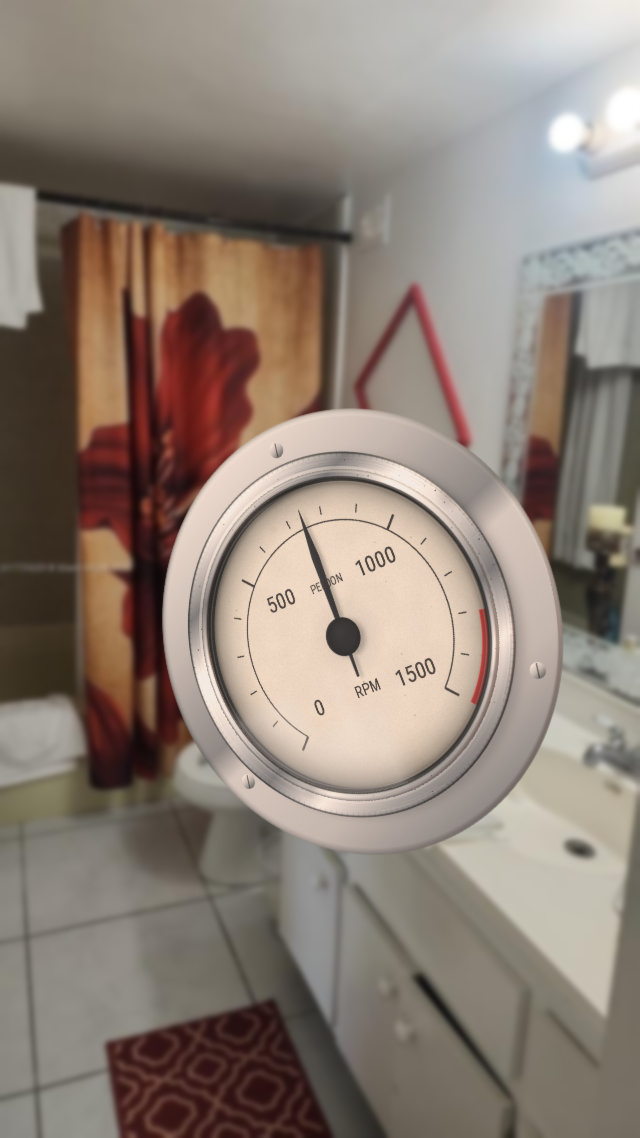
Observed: 750 rpm
